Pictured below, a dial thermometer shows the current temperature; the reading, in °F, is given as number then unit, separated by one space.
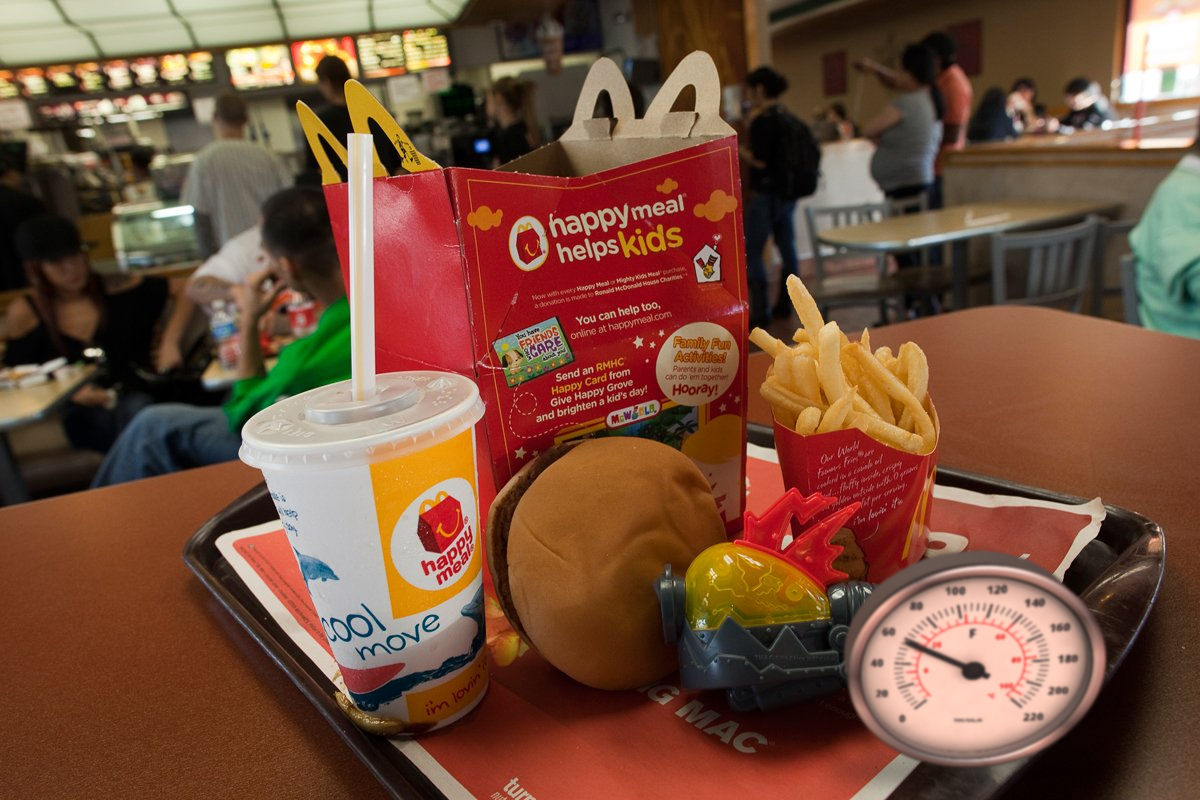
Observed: 60 °F
